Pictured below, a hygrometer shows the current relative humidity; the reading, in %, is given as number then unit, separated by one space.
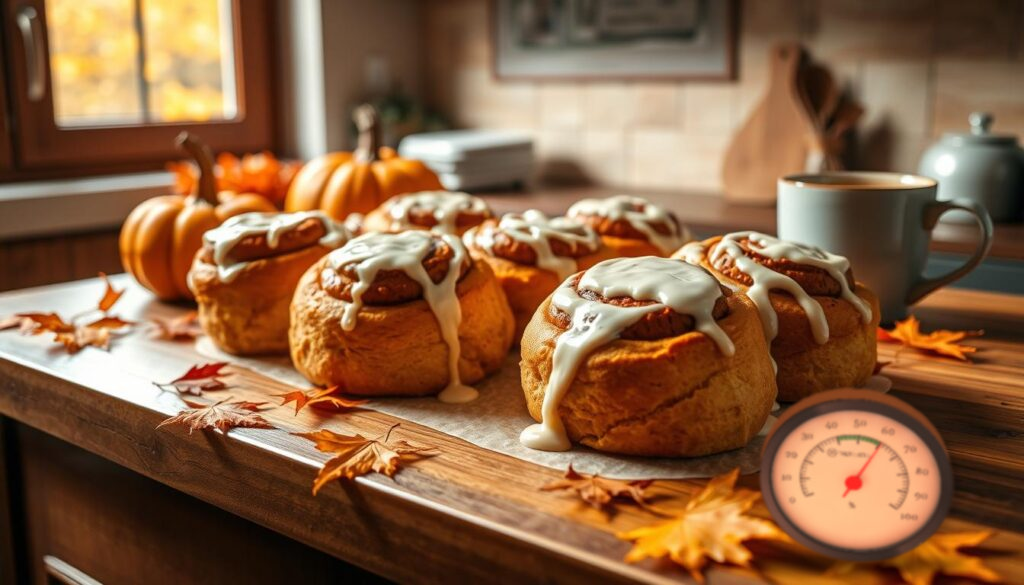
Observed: 60 %
